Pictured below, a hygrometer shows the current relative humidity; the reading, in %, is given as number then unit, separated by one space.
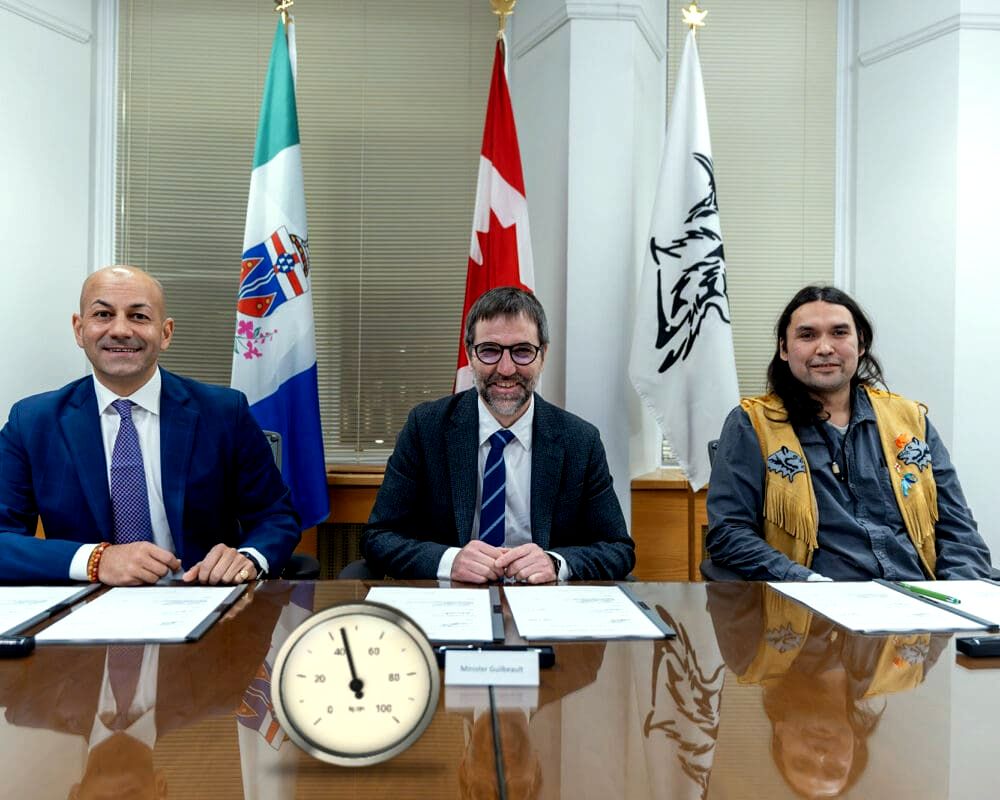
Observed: 45 %
